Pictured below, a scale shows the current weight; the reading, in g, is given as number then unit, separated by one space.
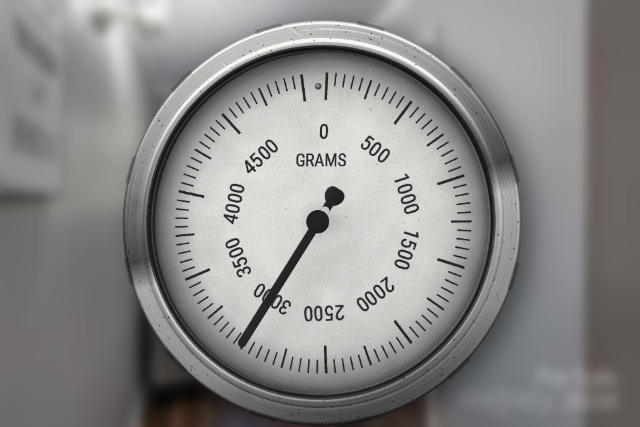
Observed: 3000 g
